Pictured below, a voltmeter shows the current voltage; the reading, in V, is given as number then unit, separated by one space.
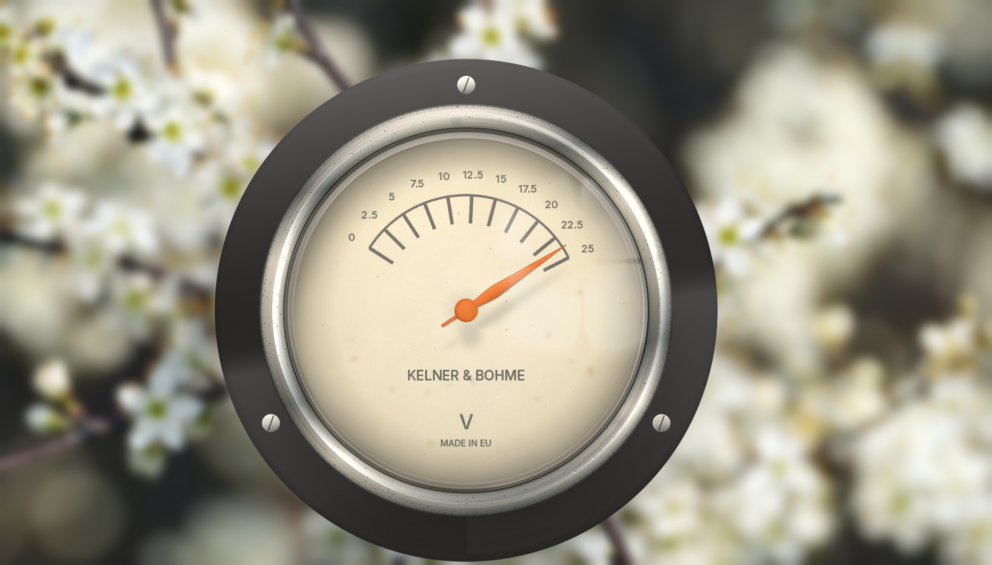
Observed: 23.75 V
